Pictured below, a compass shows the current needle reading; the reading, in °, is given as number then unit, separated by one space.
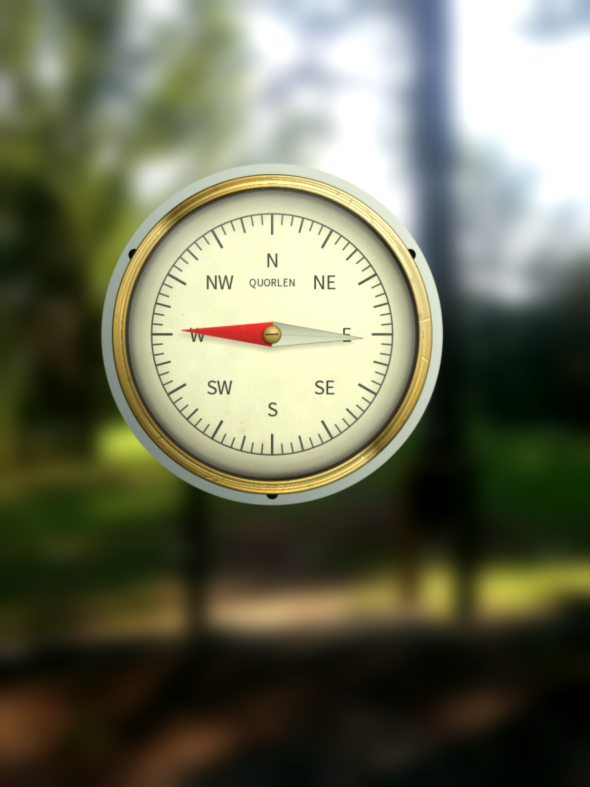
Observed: 272.5 °
